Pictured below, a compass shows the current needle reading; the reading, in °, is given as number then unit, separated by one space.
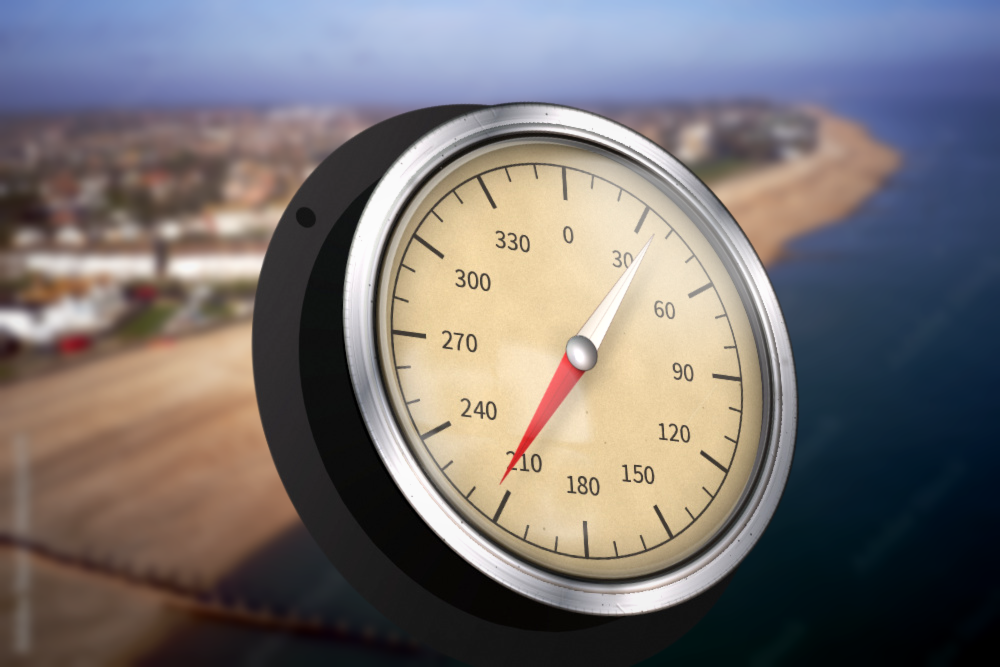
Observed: 215 °
